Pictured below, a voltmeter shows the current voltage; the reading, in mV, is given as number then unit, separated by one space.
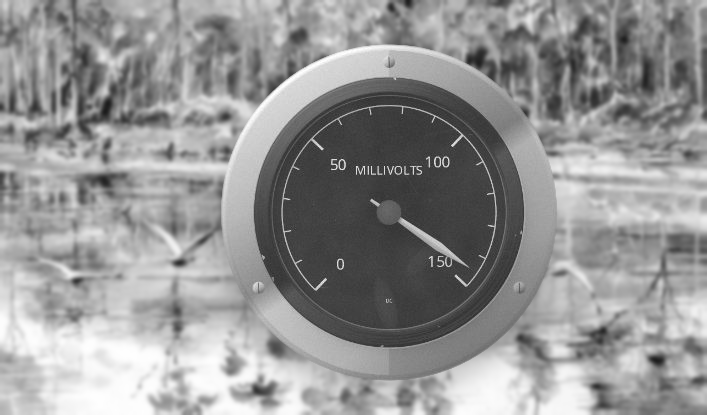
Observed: 145 mV
